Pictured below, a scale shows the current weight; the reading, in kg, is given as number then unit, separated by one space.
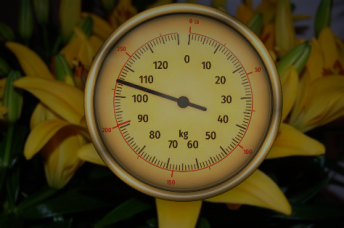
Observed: 105 kg
